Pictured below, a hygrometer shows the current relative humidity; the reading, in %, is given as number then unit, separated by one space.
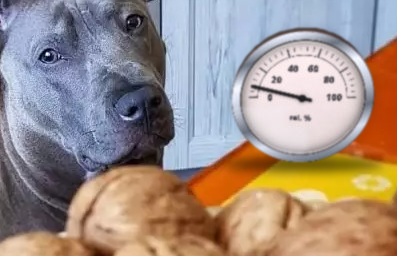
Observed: 8 %
